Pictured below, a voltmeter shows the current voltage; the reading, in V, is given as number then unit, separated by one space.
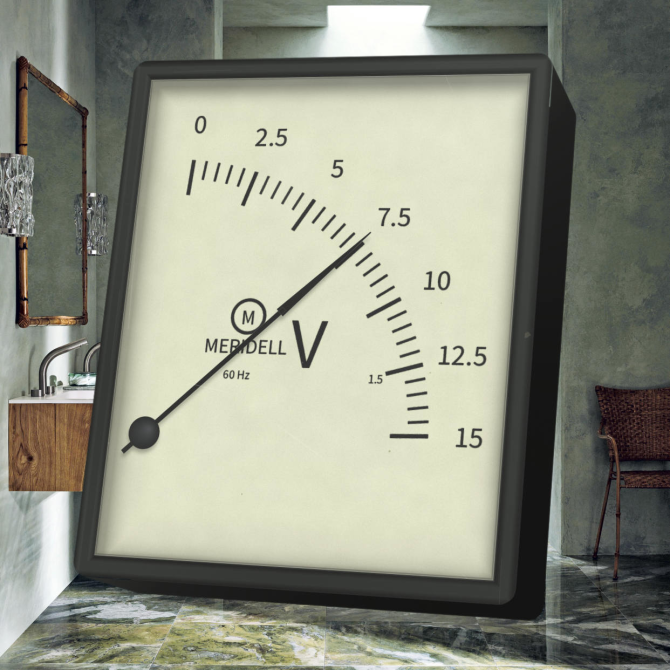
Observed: 7.5 V
